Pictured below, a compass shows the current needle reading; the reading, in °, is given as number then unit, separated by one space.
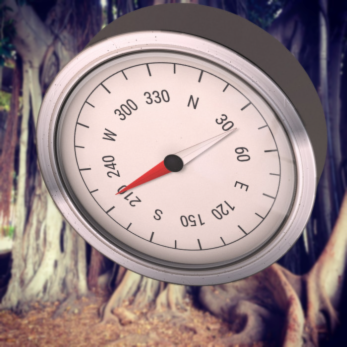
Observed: 217.5 °
